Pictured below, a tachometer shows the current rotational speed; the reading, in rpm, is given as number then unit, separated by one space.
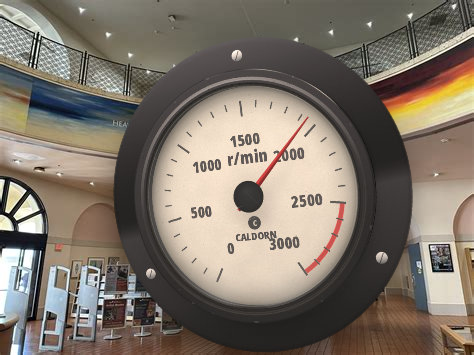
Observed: 1950 rpm
